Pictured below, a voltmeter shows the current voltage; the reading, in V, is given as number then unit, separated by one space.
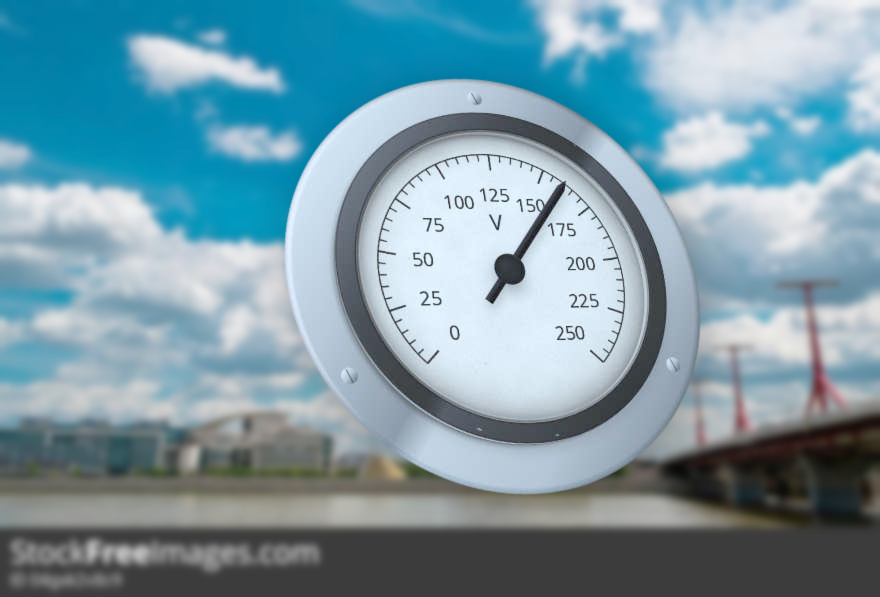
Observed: 160 V
